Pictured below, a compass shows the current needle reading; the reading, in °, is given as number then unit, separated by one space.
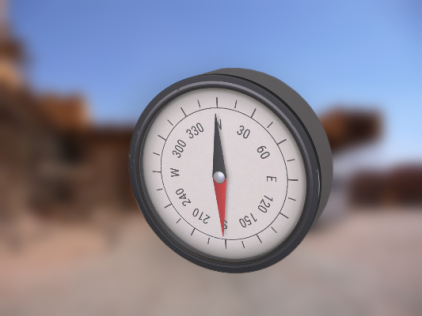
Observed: 180 °
